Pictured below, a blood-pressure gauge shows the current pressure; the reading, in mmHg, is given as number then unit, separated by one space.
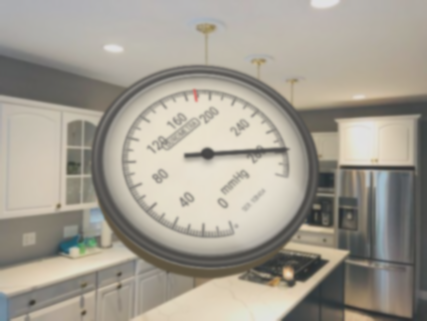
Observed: 280 mmHg
